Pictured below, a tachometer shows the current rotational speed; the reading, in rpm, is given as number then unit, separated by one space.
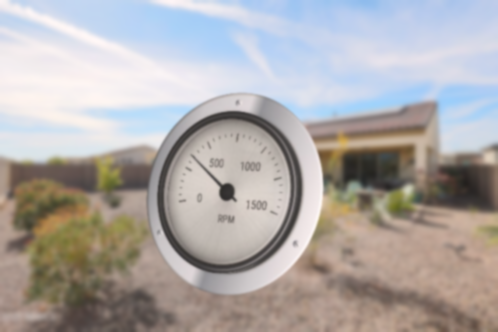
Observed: 350 rpm
